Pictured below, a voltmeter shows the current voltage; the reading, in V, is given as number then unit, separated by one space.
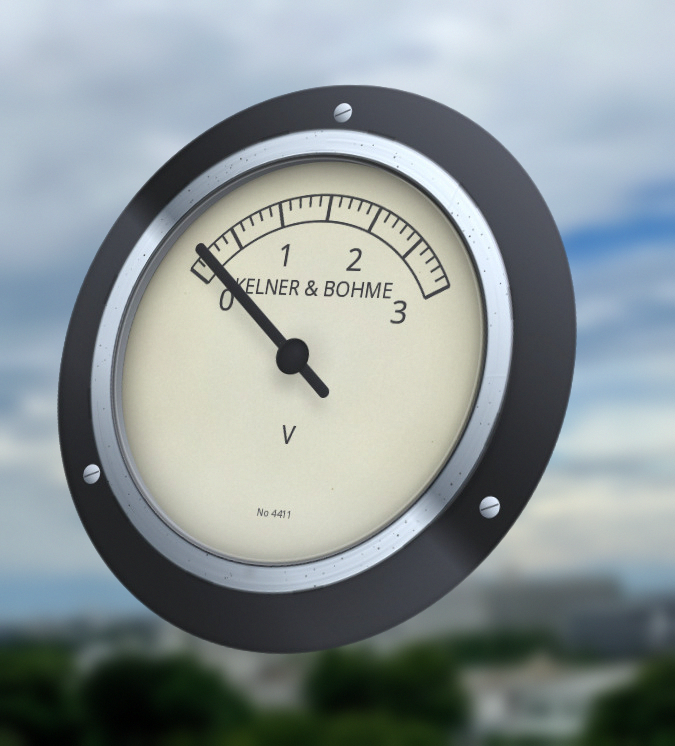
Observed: 0.2 V
